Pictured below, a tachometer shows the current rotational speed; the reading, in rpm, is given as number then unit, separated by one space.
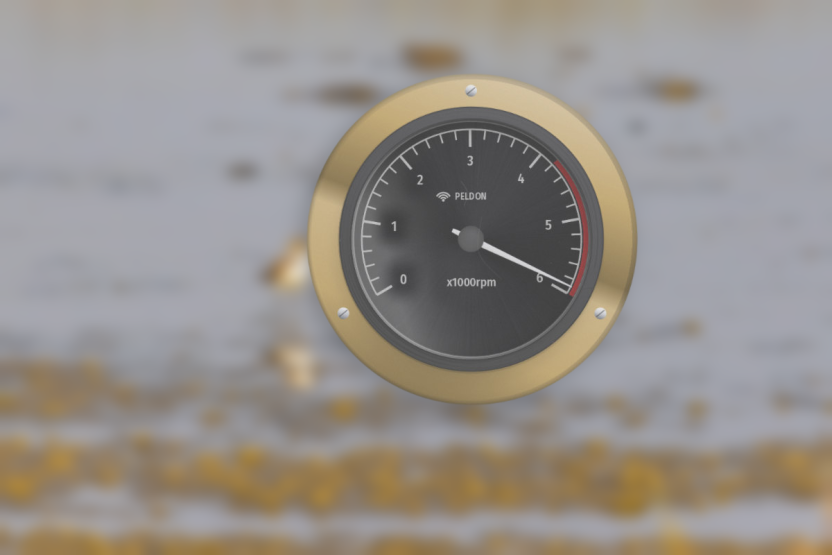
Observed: 5900 rpm
